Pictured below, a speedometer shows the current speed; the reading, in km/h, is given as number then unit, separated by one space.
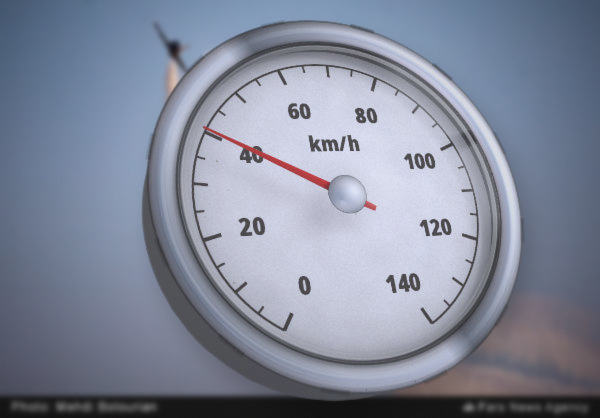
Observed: 40 km/h
